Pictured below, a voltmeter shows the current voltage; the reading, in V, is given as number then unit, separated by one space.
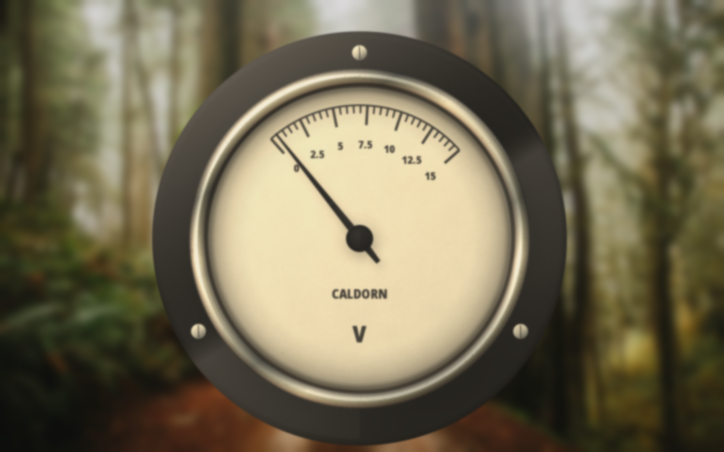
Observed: 0.5 V
